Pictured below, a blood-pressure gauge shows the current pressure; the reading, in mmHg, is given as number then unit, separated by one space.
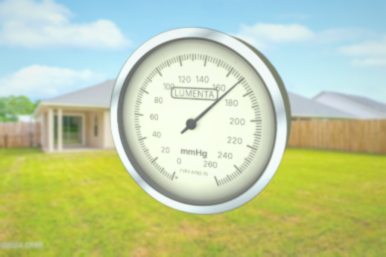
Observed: 170 mmHg
